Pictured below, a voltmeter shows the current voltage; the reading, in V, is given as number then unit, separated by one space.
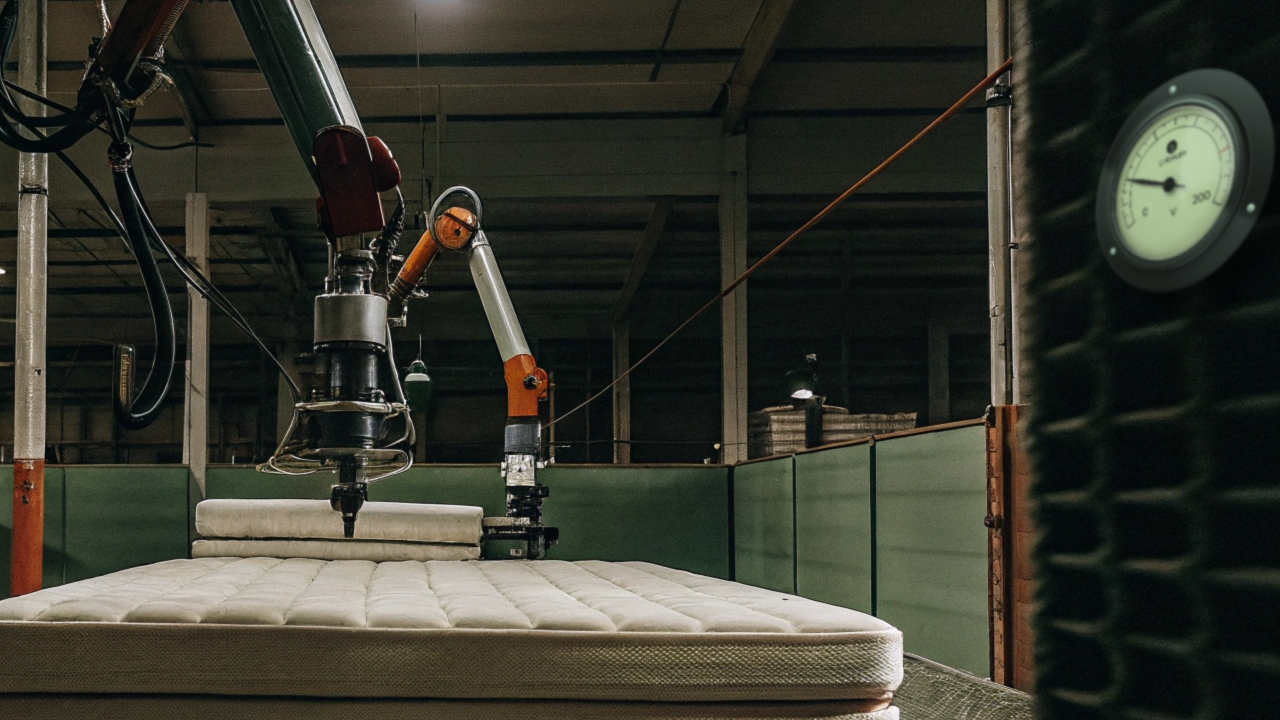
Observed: 40 V
